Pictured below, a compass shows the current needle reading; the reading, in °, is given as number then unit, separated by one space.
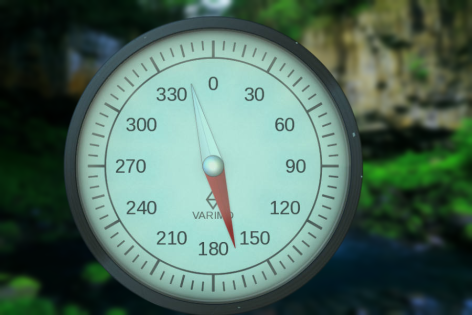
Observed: 165 °
